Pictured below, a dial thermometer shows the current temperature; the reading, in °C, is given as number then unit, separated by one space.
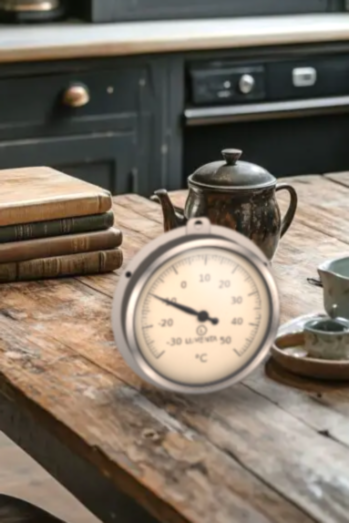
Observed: -10 °C
